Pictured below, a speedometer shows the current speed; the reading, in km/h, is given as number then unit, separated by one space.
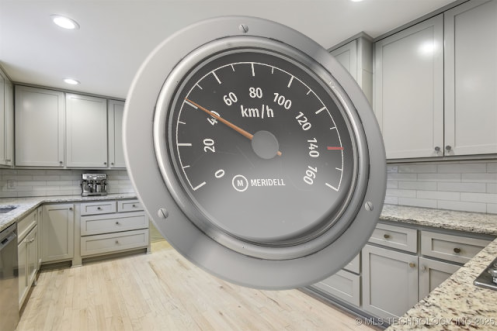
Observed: 40 km/h
